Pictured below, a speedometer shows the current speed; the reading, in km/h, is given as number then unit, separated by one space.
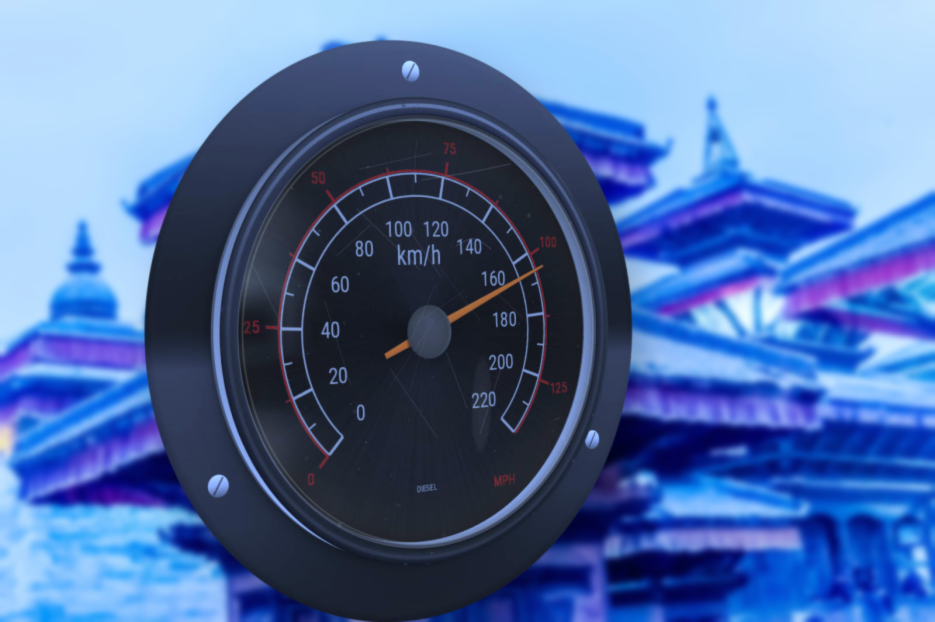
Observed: 165 km/h
